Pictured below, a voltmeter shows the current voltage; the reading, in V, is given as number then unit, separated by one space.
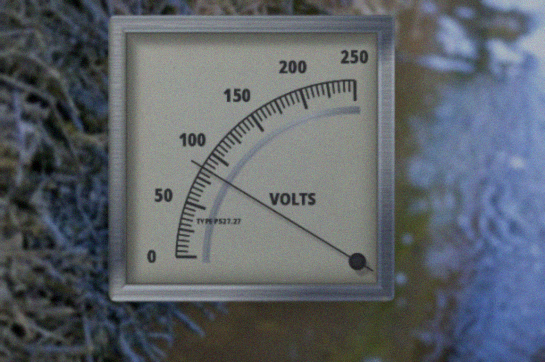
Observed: 85 V
